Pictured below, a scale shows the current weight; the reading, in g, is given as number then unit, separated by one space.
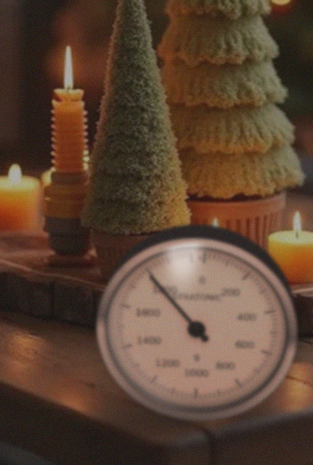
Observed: 1800 g
